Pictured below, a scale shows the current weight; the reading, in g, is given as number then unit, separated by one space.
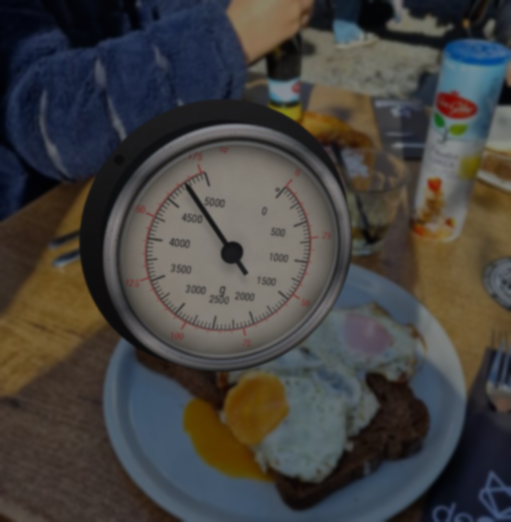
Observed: 4750 g
